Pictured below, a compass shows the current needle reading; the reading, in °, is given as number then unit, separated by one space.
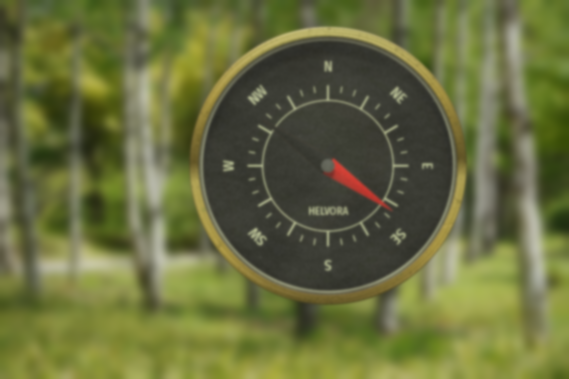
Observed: 125 °
